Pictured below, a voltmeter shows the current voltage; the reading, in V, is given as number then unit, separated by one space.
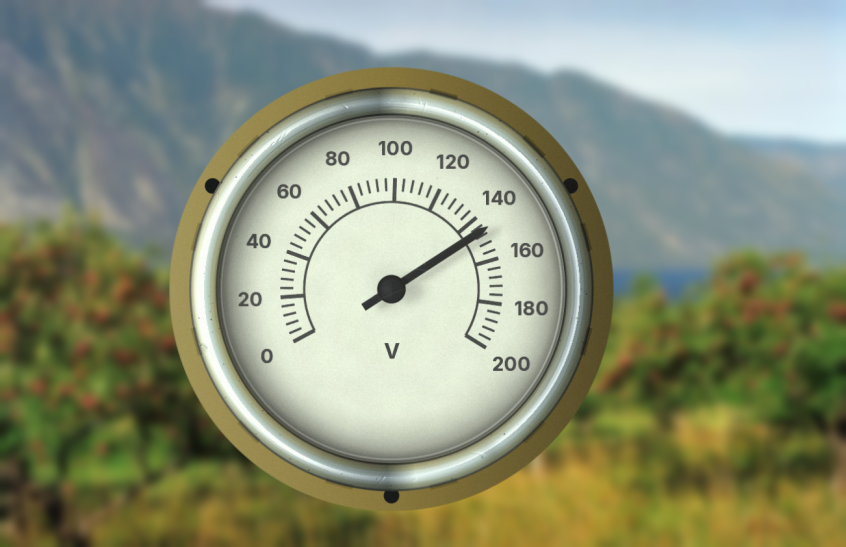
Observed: 146 V
